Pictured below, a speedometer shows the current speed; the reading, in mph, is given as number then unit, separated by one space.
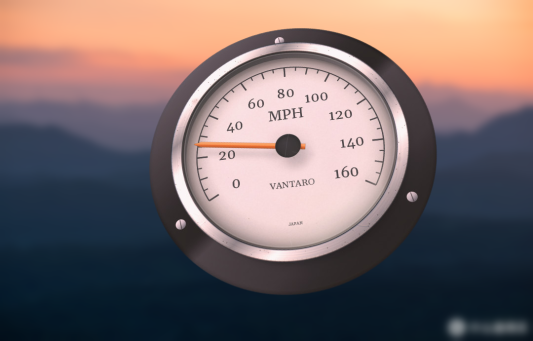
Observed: 25 mph
